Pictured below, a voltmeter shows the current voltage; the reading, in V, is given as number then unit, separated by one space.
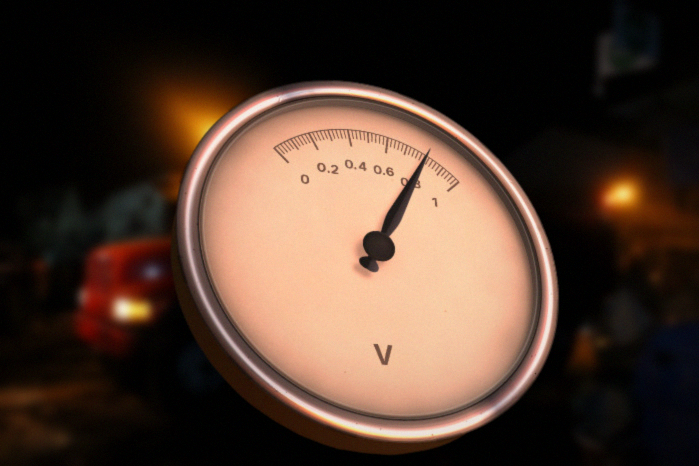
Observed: 0.8 V
